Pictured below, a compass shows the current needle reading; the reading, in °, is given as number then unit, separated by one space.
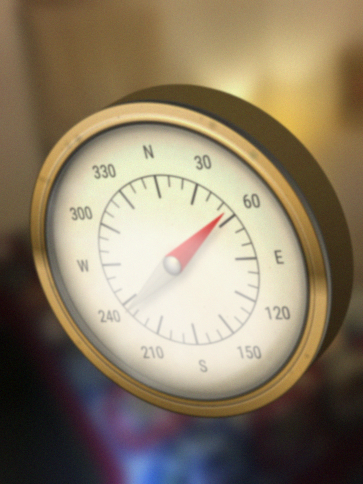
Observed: 55 °
